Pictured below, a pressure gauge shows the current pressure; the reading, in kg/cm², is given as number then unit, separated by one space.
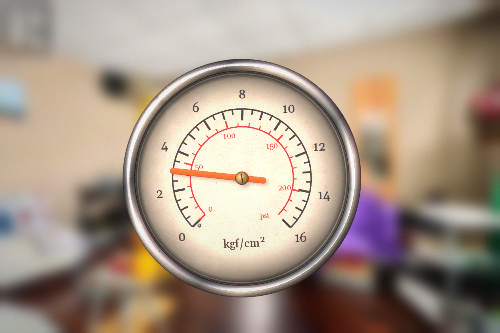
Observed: 3 kg/cm²
